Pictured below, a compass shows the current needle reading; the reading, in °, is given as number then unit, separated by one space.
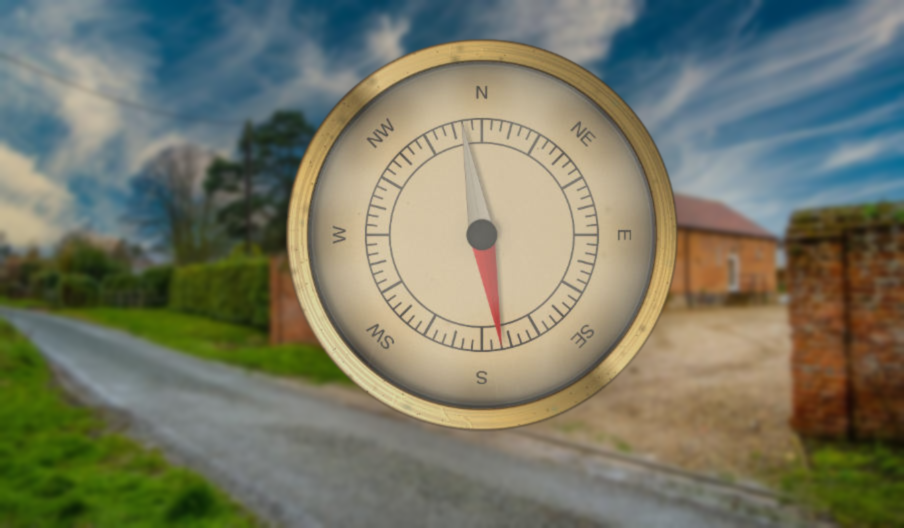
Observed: 170 °
